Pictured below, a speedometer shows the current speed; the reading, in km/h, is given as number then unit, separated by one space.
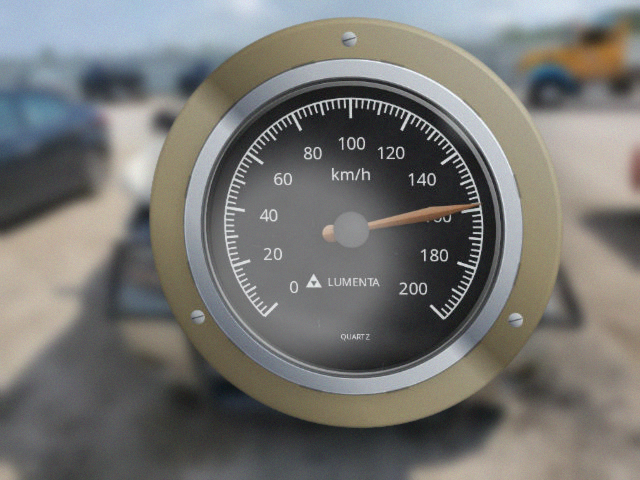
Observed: 158 km/h
